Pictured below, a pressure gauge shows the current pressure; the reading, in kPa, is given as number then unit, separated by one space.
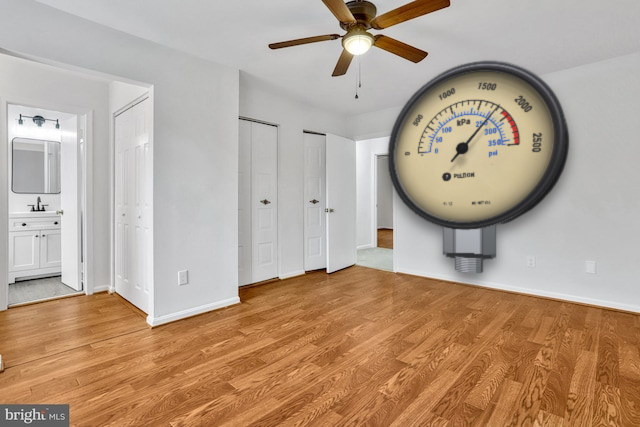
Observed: 1800 kPa
